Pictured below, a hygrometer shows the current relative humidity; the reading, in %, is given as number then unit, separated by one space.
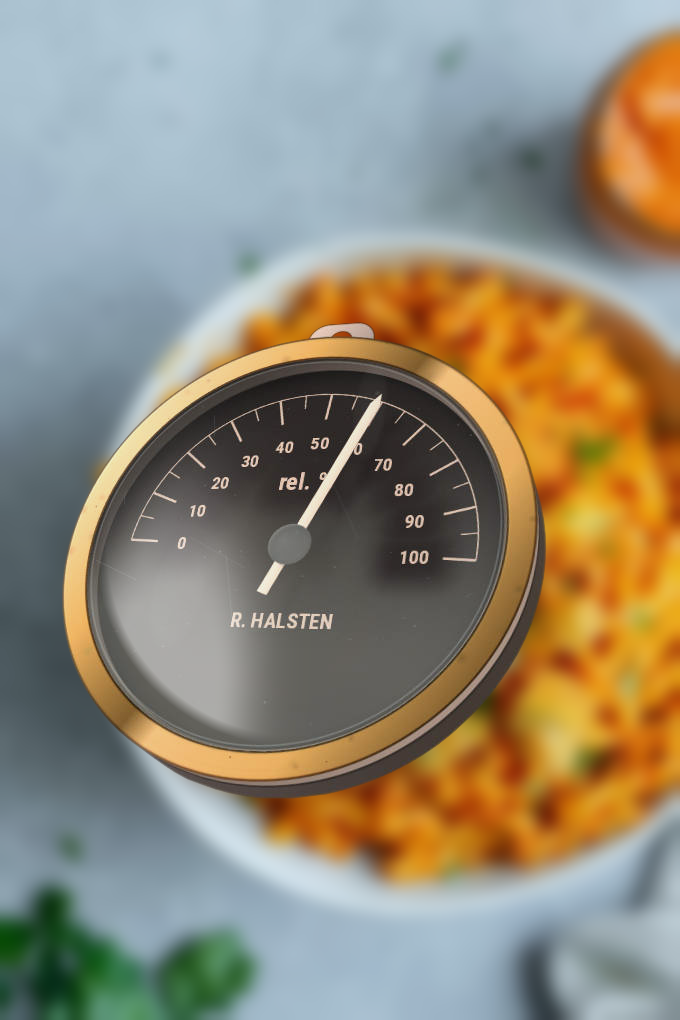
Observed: 60 %
